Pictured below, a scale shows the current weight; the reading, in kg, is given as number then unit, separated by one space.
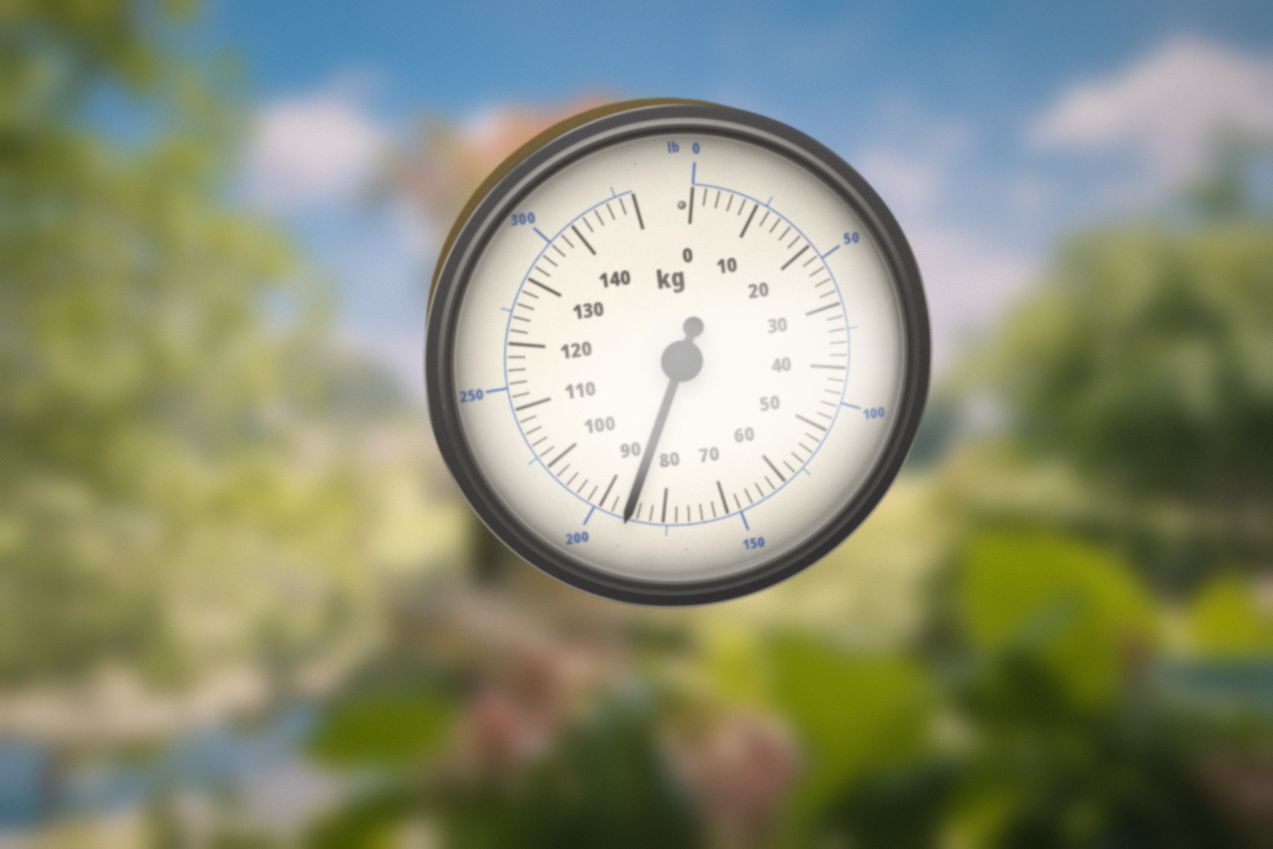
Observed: 86 kg
